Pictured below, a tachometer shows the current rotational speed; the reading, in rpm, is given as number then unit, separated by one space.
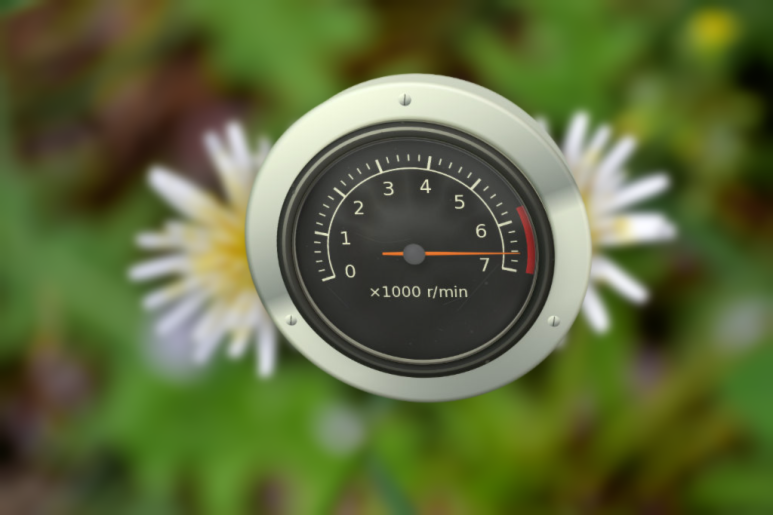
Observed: 6600 rpm
